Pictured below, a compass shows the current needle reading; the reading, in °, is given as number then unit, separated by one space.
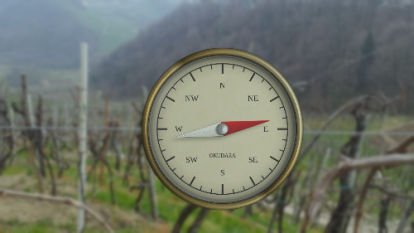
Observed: 80 °
